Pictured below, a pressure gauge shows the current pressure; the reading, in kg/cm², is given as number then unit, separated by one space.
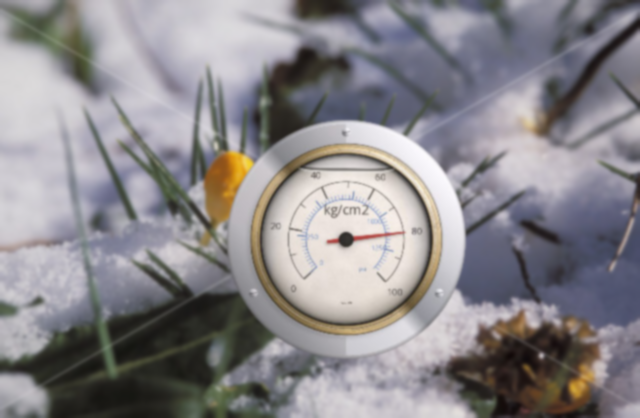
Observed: 80 kg/cm²
